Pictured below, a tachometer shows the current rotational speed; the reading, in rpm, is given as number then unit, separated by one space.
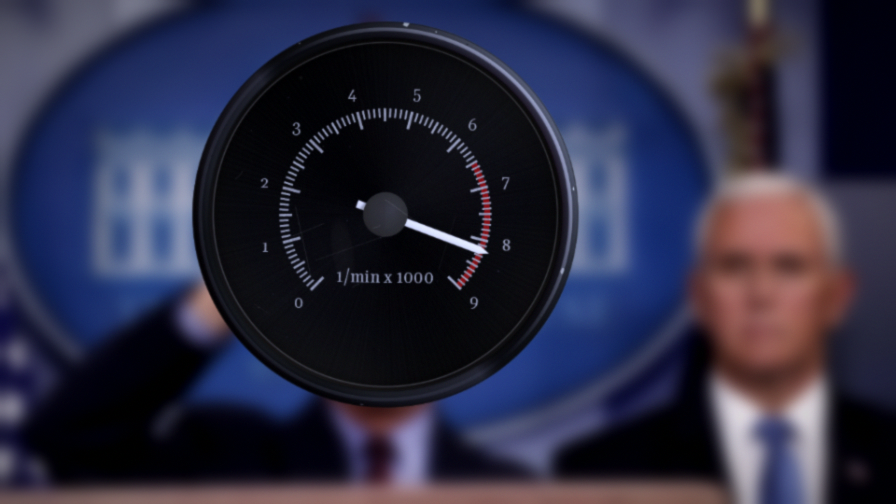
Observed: 8200 rpm
